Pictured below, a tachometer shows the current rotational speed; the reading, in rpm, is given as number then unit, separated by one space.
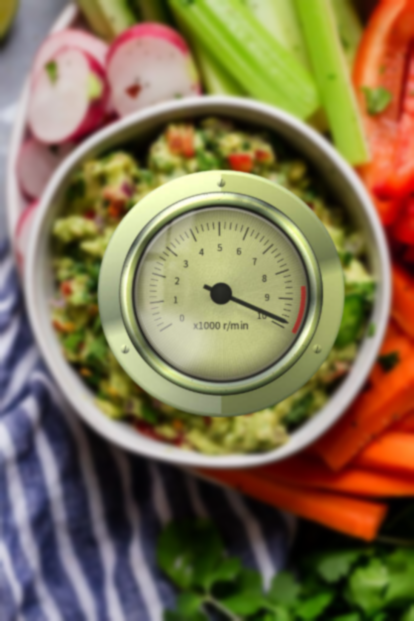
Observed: 9800 rpm
